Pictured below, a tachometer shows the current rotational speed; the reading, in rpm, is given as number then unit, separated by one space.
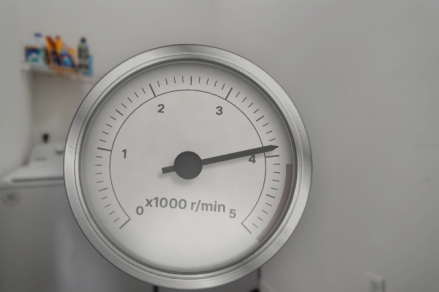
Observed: 3900 rpm
